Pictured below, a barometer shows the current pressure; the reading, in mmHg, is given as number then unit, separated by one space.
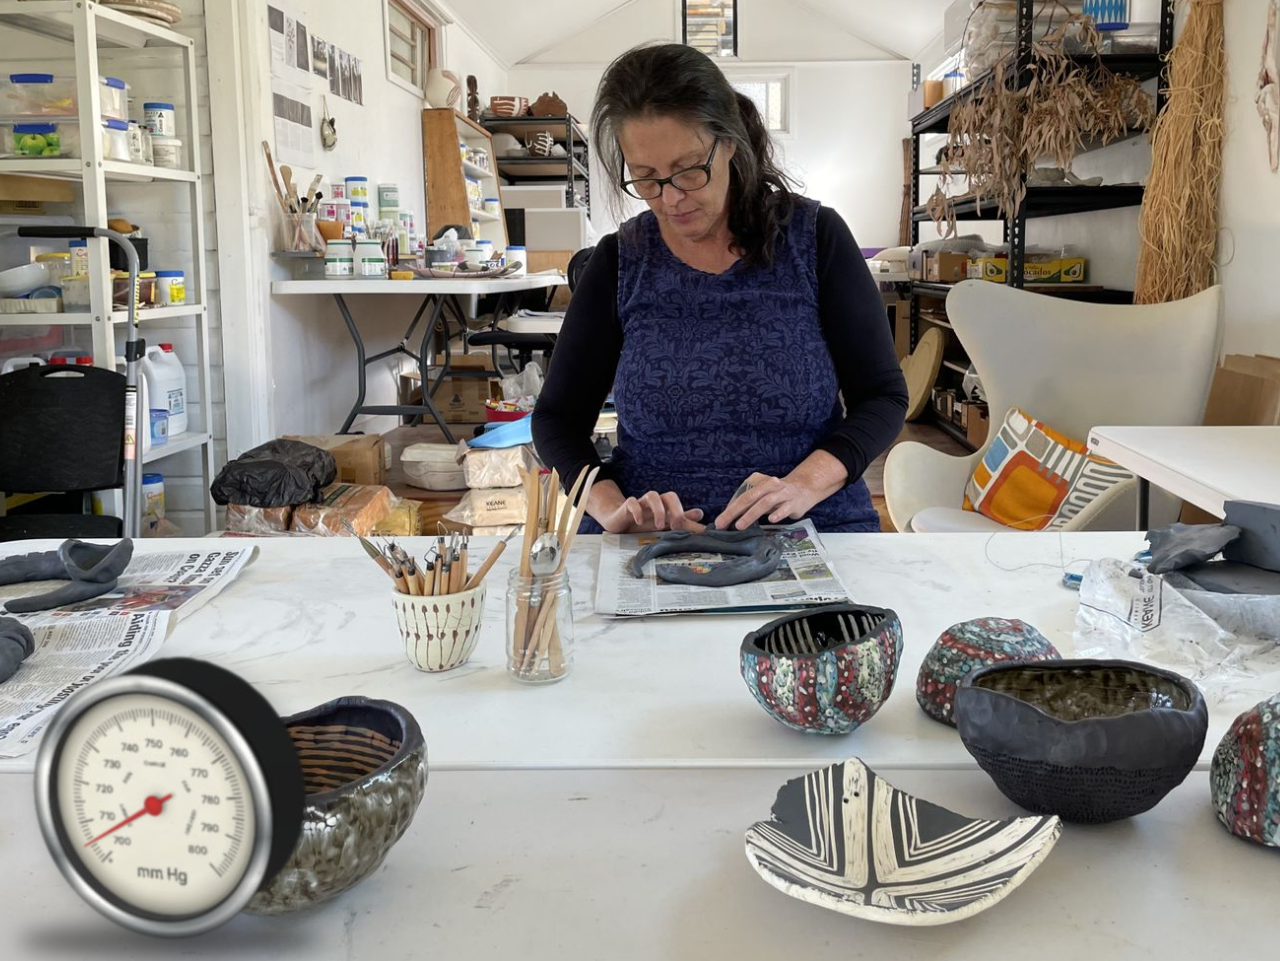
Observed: 705 mmHg
